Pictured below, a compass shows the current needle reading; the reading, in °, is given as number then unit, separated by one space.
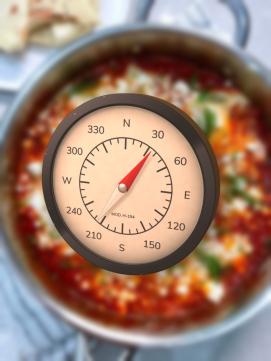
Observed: 35 °
